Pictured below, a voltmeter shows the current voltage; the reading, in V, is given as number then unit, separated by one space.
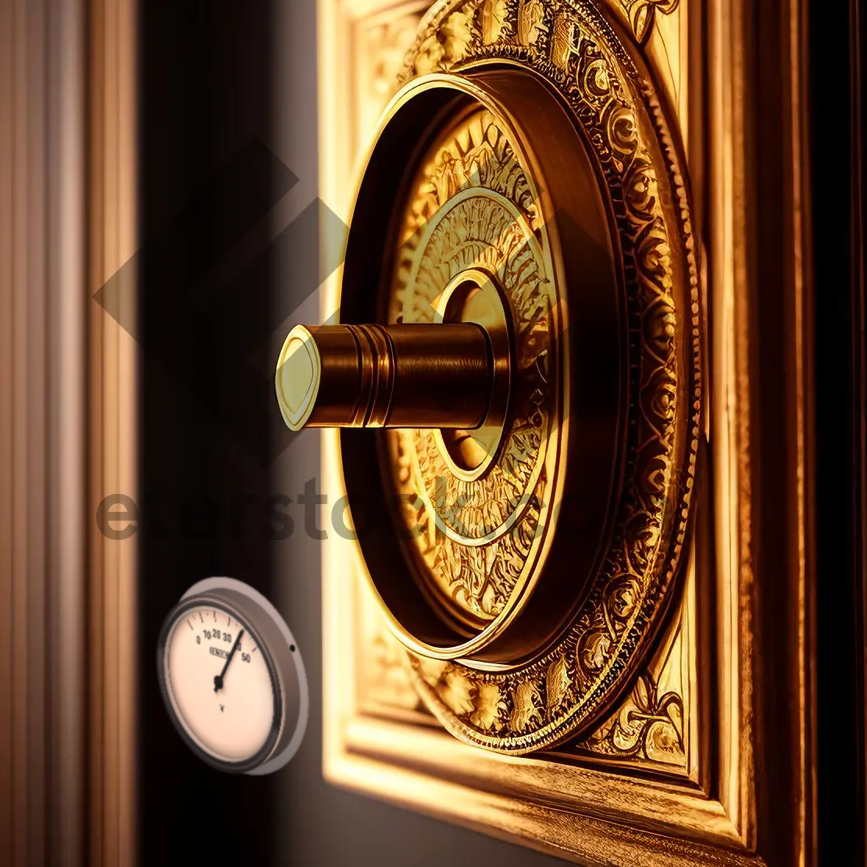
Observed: 40 V
